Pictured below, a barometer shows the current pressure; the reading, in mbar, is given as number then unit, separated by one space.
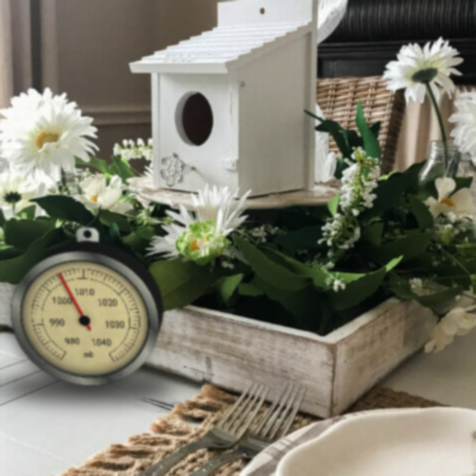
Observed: 1005 mbar
